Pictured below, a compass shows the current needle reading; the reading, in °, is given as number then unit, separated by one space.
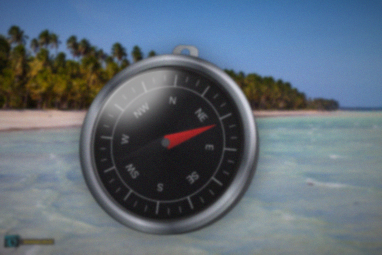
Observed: 65 °
